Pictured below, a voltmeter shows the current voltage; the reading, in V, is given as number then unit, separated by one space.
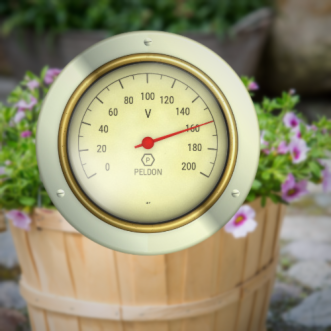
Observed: 160 V
